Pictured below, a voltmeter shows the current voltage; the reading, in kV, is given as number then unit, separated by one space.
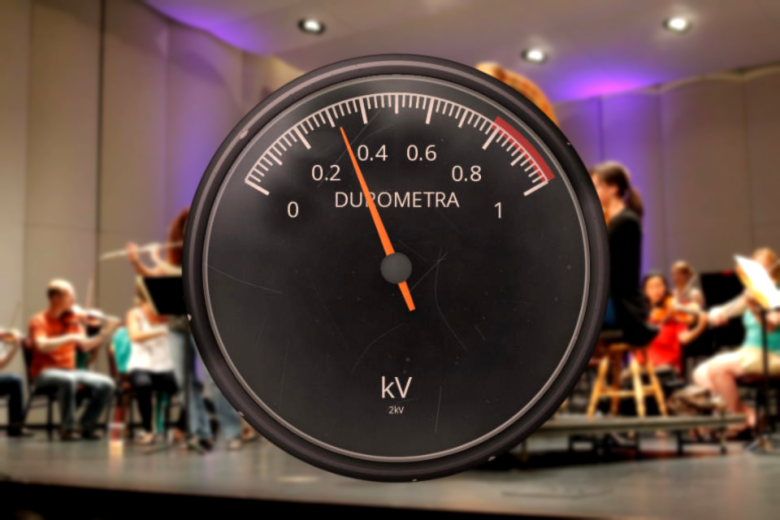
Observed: 0.32 kV
